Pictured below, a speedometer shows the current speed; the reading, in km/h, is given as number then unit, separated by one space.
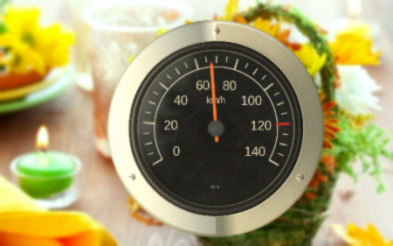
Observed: 67.5 km/h
